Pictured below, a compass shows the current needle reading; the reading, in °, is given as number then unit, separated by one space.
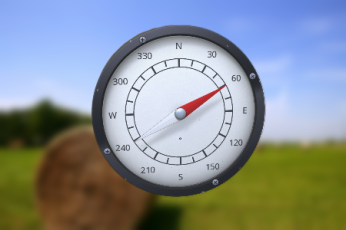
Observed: 60 °
